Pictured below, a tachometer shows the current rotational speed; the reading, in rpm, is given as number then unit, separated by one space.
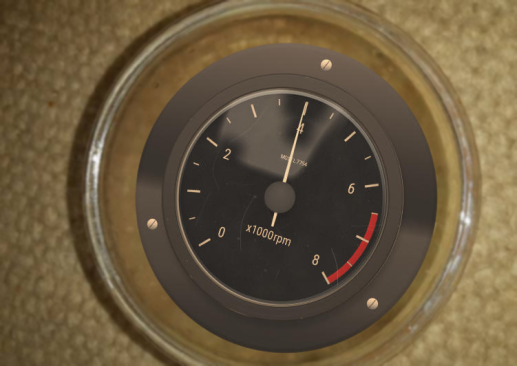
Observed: 4000 rpm
